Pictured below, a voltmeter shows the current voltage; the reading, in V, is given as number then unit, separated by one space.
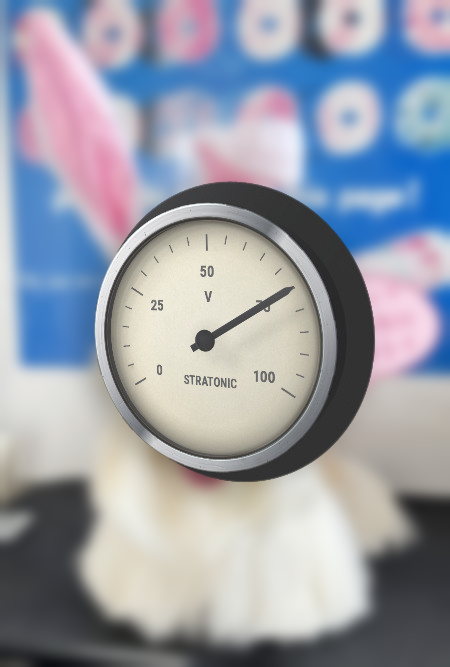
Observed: 75 V
